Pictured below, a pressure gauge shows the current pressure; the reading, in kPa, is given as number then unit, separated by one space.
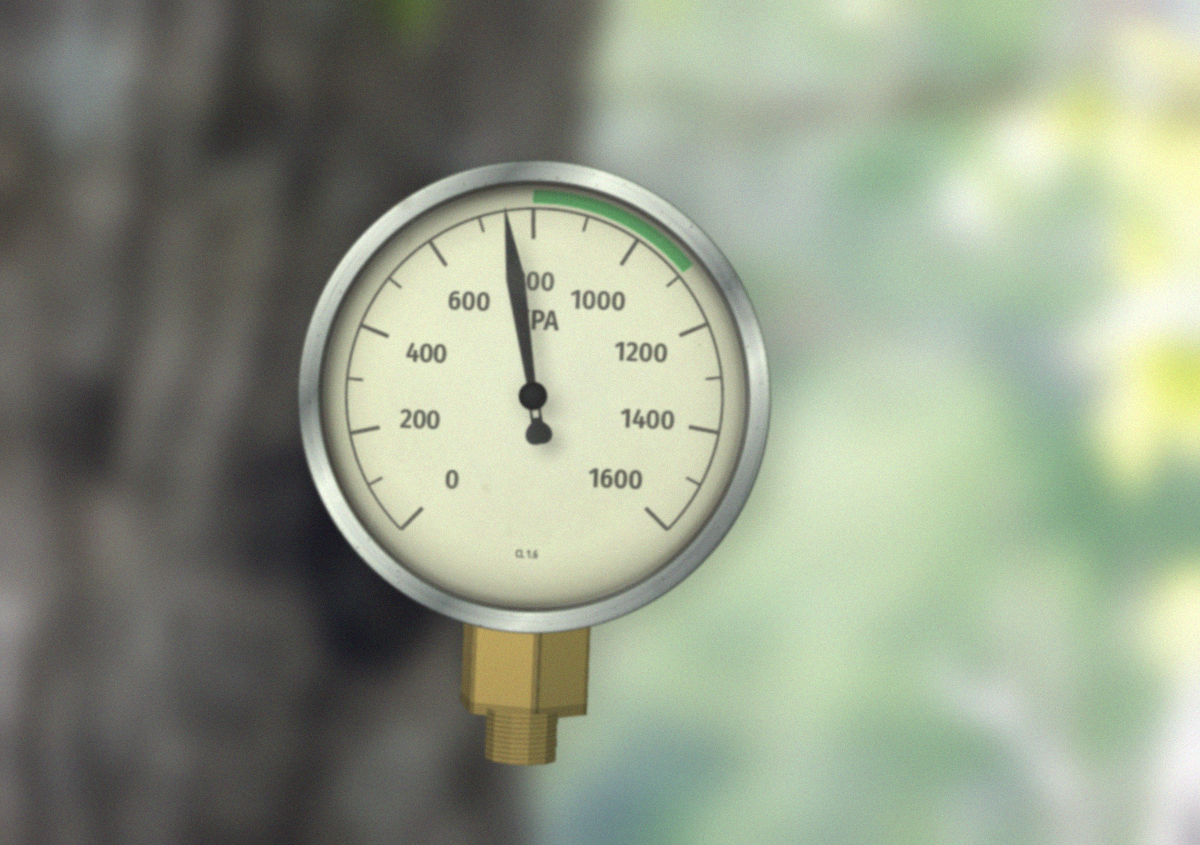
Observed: 750 kPa
